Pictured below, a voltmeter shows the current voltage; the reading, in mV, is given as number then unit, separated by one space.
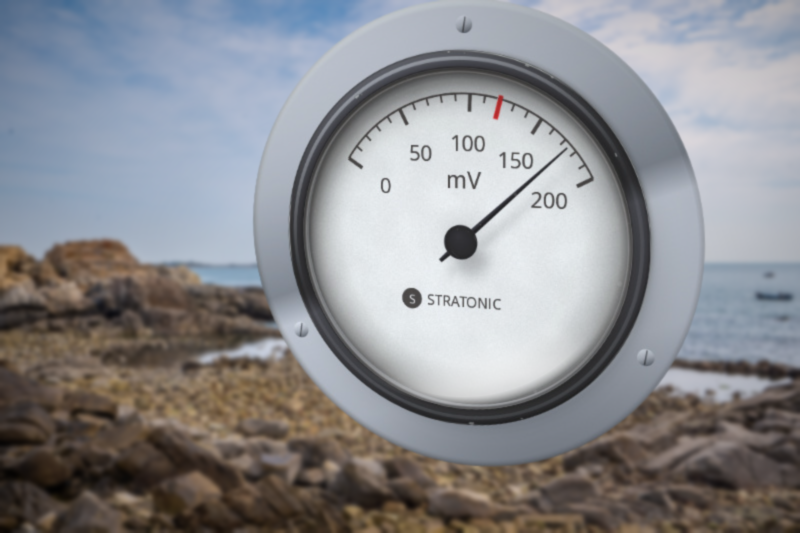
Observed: 175 mV
